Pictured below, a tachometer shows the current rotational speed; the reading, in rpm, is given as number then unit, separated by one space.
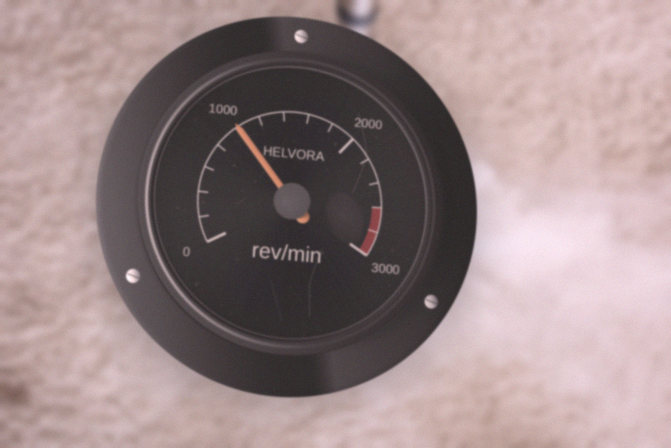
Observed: 1000 rpm
